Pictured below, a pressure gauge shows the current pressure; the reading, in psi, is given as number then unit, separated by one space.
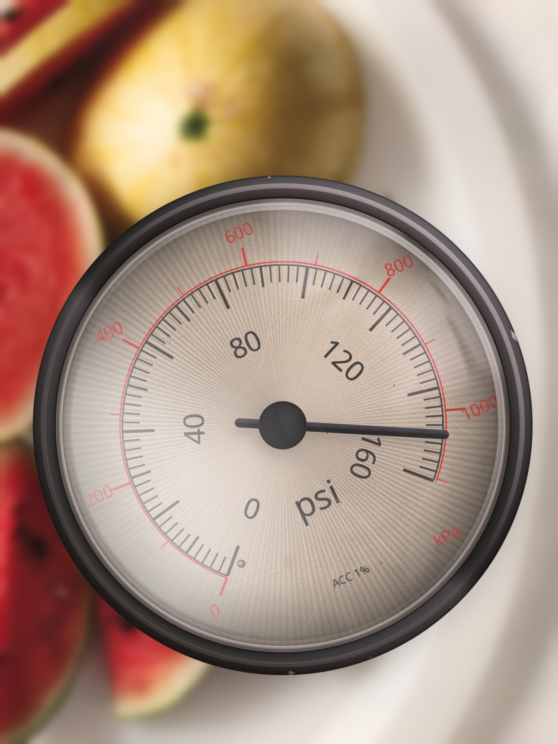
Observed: 150 psi
